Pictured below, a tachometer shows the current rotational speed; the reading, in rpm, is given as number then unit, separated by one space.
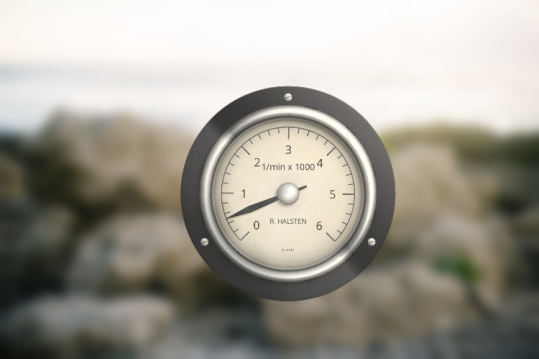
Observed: 500 rpm
